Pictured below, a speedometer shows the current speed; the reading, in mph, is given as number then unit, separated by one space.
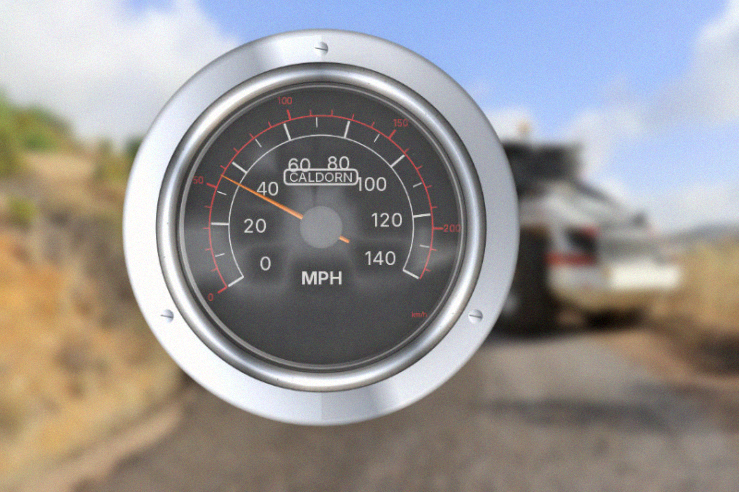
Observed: 35 mph
